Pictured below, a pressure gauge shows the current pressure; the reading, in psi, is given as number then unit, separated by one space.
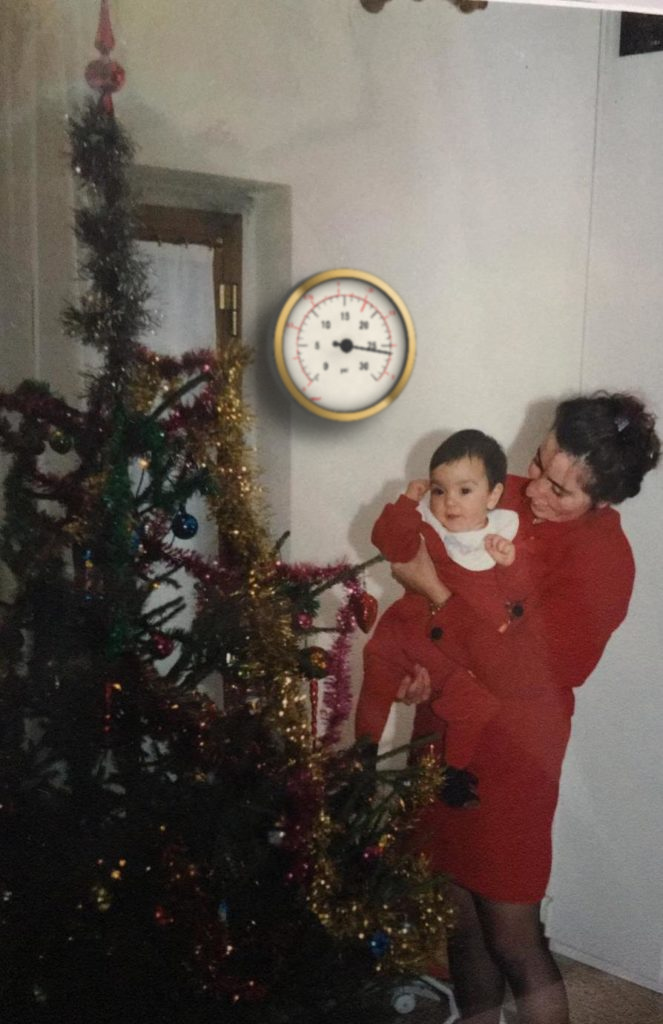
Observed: 26 psi
